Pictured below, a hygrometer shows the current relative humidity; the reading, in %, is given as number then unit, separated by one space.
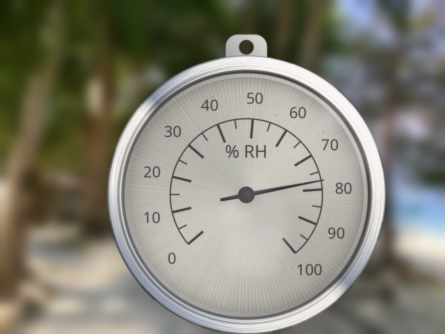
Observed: 77.5 %
